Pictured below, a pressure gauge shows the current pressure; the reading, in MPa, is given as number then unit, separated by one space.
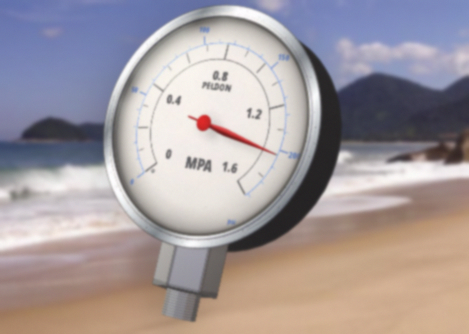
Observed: 1.4 MPa
